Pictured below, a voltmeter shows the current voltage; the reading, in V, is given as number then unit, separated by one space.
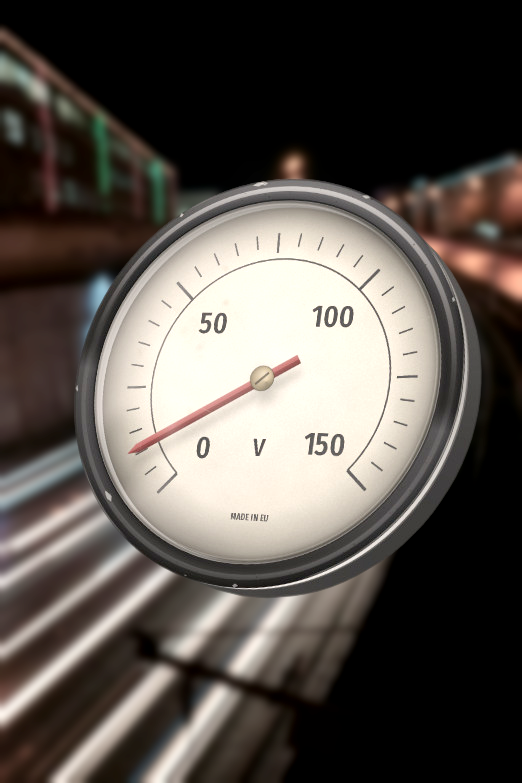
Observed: 10 V
